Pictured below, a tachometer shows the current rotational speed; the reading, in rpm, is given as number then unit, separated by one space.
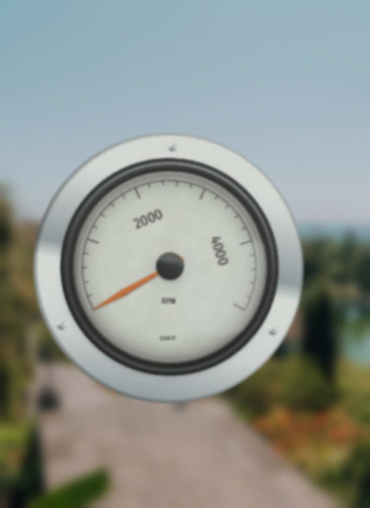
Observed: 0 rpm
